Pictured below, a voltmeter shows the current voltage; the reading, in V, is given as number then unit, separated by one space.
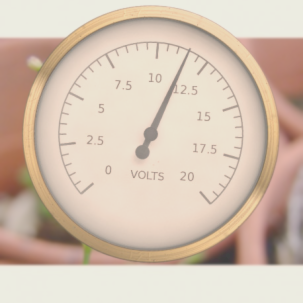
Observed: 11.5 V
